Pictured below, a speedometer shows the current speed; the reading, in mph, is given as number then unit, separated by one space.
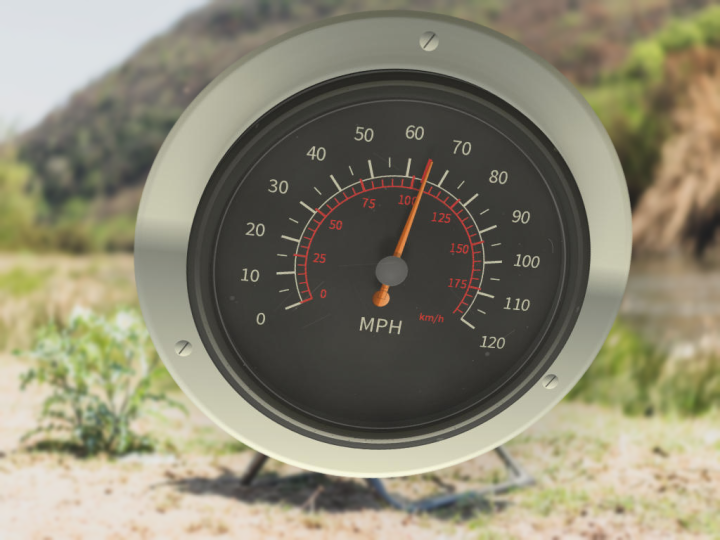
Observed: 65 mph
